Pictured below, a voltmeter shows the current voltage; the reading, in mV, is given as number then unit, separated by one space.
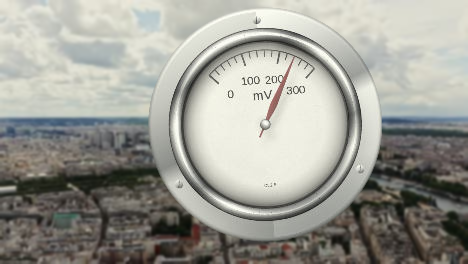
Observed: 240 mV
